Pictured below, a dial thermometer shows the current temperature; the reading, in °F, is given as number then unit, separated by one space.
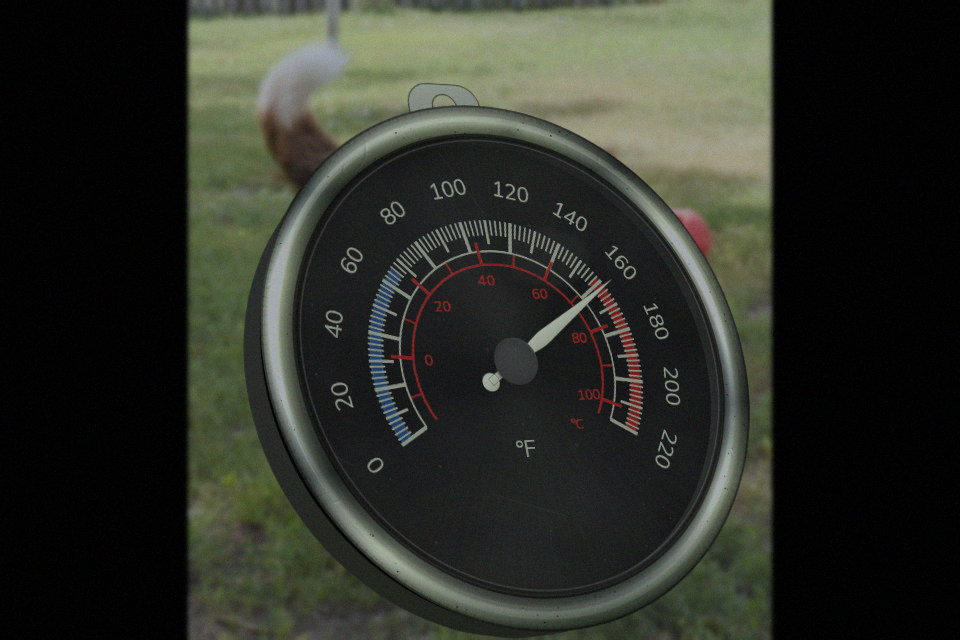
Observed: 162 °F
